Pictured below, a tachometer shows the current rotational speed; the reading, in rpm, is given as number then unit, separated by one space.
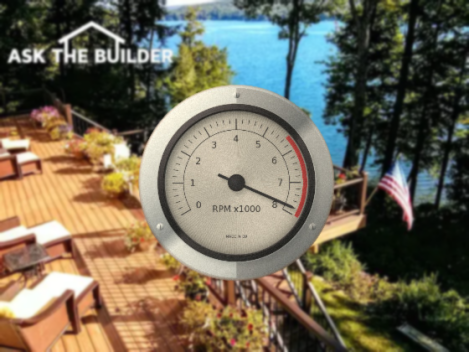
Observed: 7800 rpm
